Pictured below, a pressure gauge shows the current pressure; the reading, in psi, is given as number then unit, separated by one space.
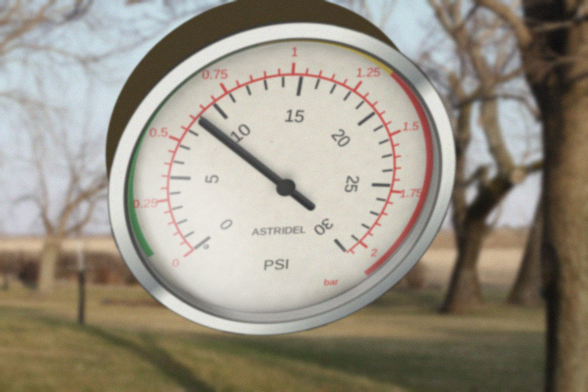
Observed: 9 psi
